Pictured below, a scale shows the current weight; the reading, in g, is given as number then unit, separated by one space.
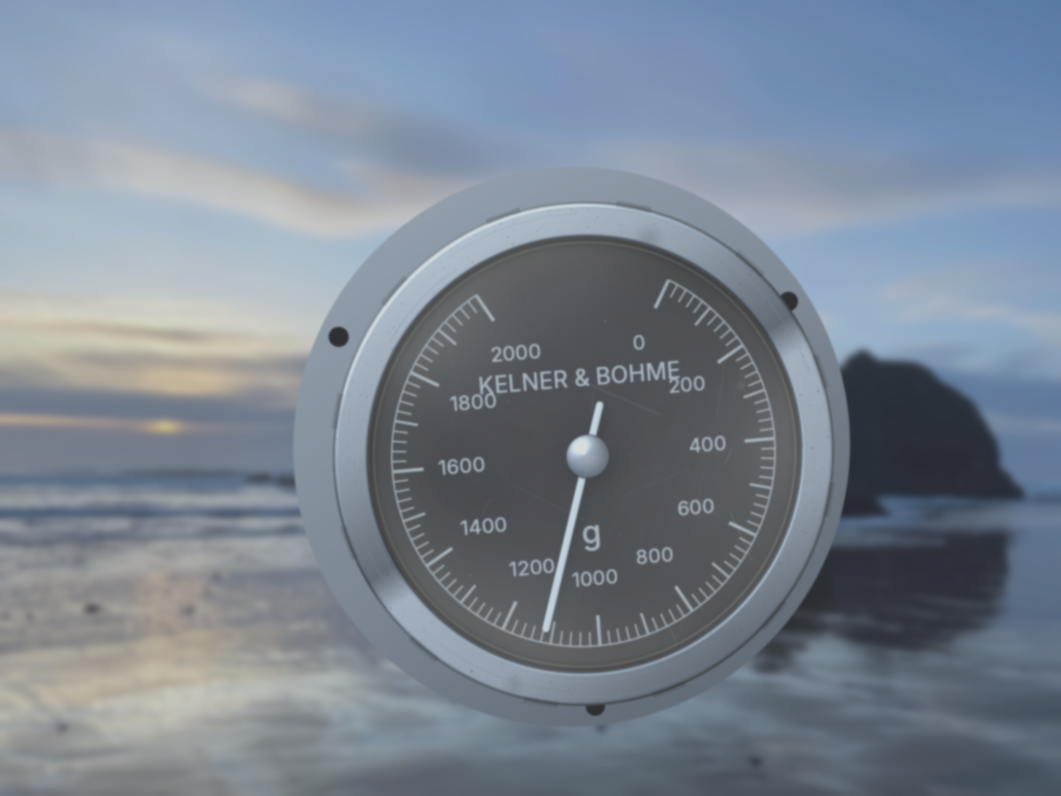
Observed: 1120 g
